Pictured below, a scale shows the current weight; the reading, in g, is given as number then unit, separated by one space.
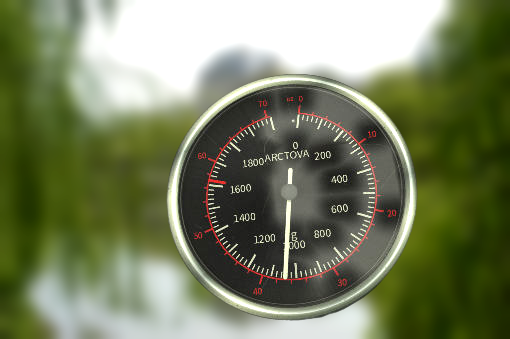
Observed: 1040 g
